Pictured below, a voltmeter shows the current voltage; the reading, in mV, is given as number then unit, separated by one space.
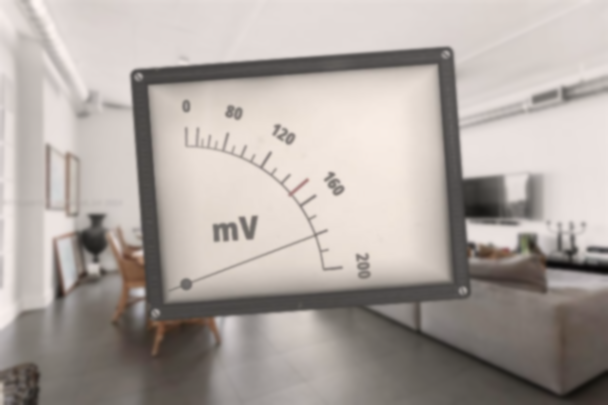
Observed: 180 mV
